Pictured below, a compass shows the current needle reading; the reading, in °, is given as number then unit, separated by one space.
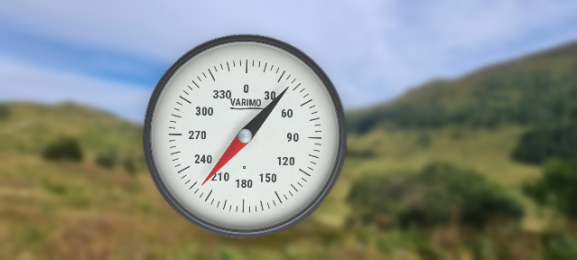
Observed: 220 °
